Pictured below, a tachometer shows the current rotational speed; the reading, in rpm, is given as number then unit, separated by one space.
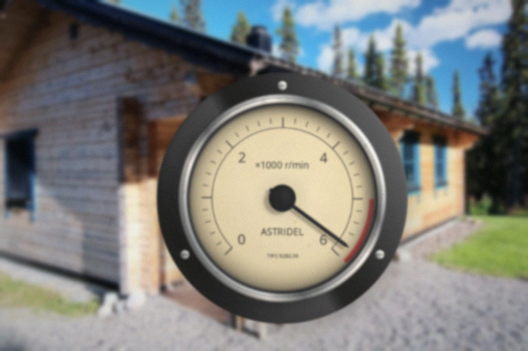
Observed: 5800 rpm
